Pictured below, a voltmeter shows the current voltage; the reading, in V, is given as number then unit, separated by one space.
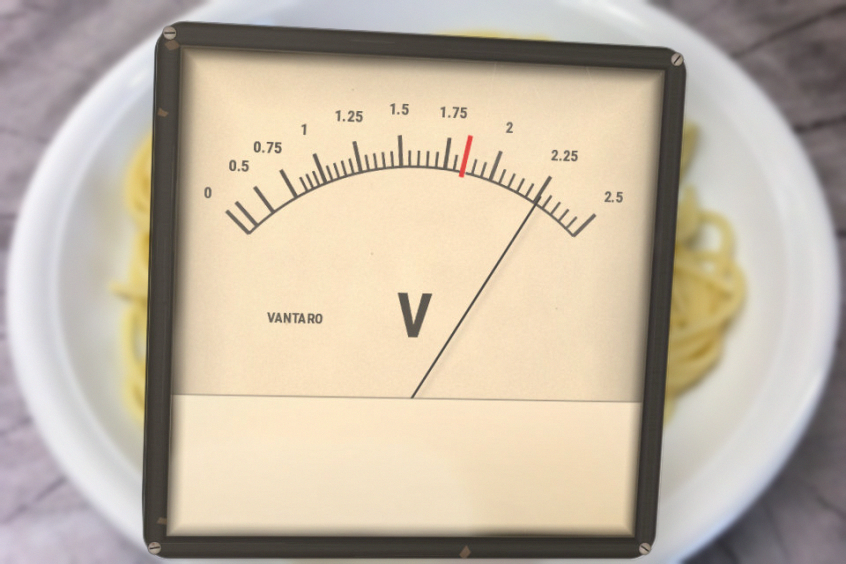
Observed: 2.25 V
